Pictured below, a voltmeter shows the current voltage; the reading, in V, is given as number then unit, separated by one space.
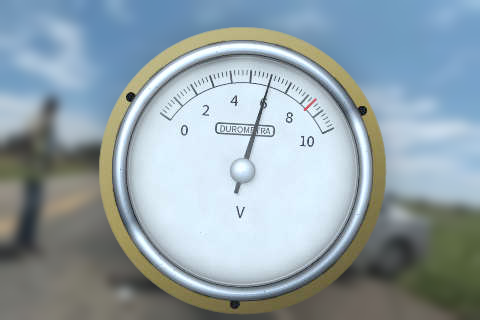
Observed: 6 V
